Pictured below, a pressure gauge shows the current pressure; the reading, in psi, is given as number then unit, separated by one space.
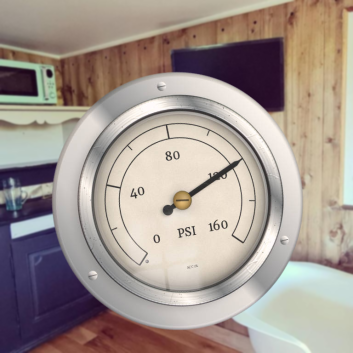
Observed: 120 psi
